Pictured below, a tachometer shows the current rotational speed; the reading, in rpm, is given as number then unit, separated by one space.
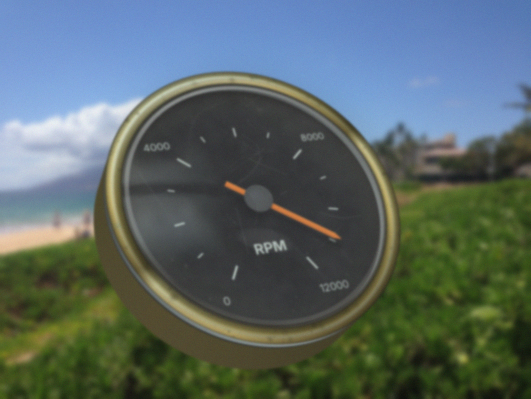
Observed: 11000 rpm
